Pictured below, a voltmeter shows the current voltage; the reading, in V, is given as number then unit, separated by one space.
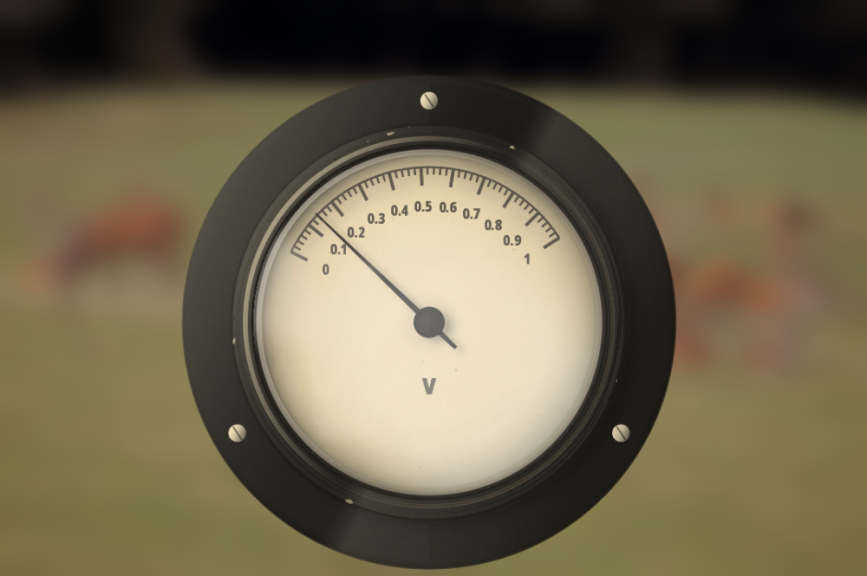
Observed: 0.14 V
